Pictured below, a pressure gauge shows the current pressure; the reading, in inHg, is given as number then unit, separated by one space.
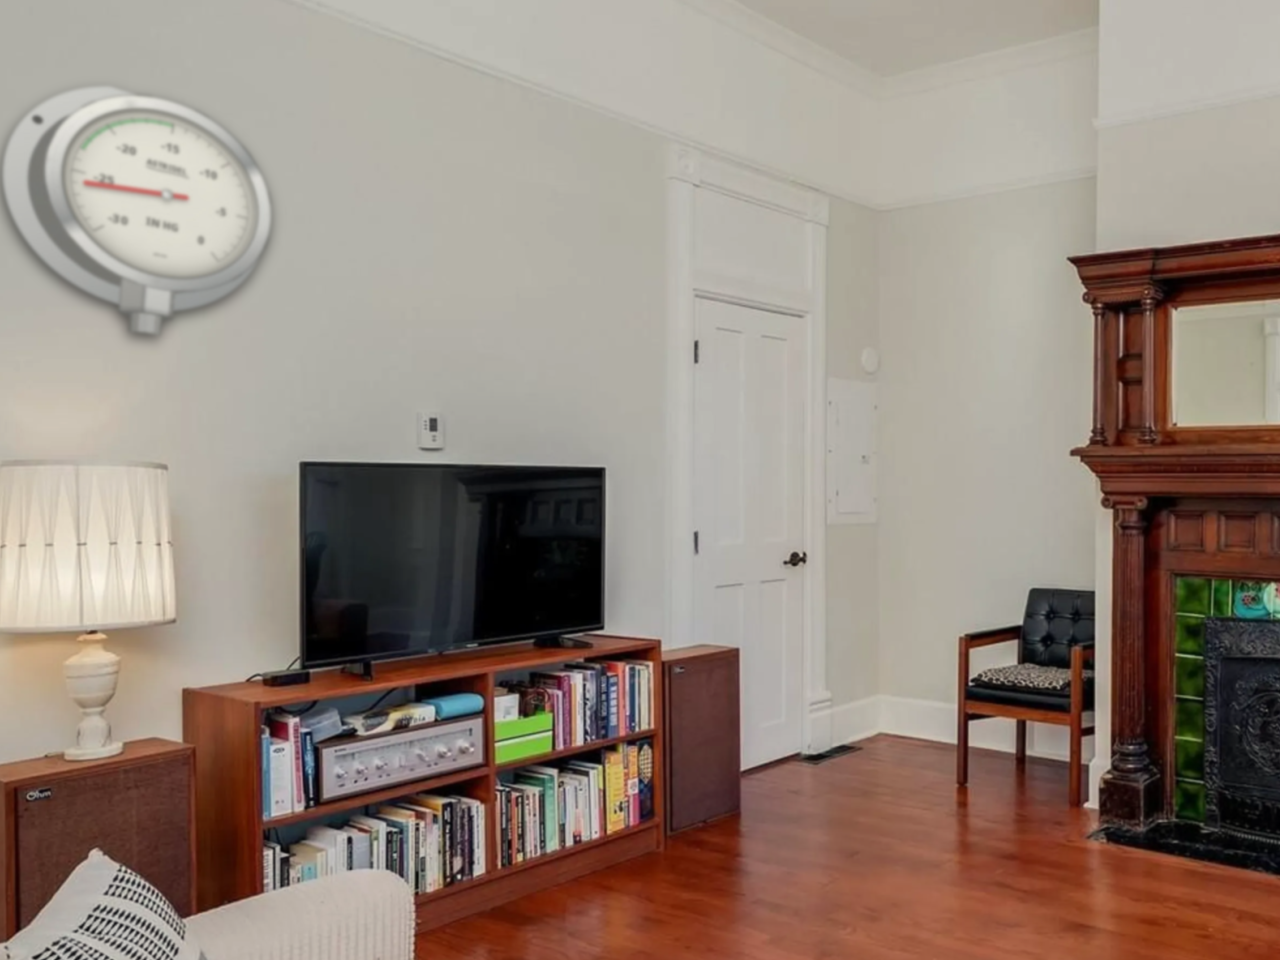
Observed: -26 inHg
